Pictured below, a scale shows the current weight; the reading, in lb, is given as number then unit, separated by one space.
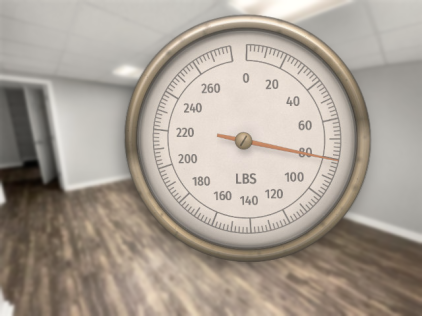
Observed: 80 lb
